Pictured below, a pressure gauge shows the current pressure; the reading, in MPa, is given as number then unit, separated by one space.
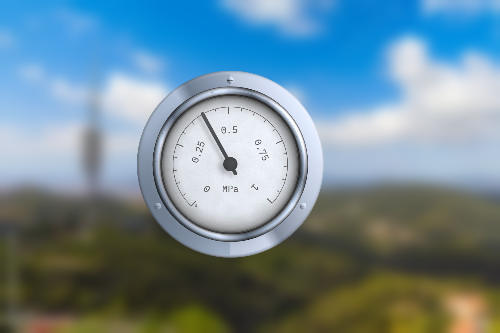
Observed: 0.4 MPa
